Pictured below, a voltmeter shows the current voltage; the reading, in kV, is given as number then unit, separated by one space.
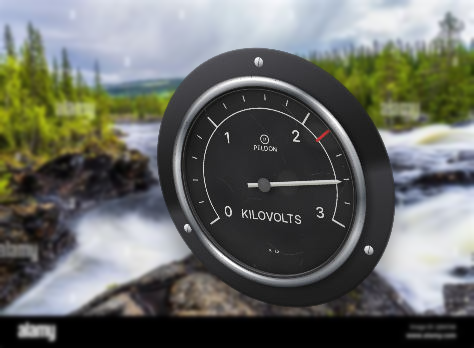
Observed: 2.6 kV
